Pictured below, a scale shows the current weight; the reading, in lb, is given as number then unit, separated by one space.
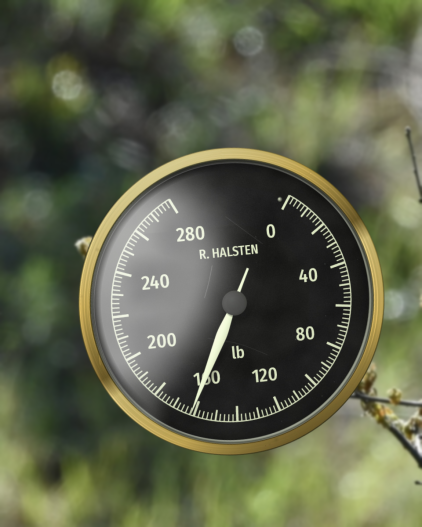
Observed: 162 lb
